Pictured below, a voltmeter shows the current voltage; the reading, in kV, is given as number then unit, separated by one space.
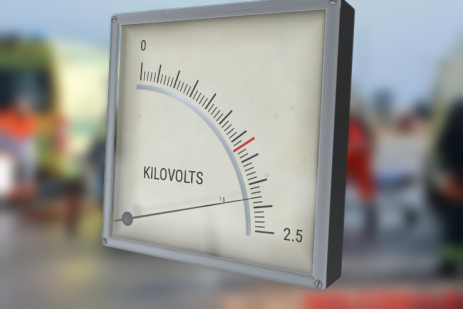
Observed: 2.15 kV
